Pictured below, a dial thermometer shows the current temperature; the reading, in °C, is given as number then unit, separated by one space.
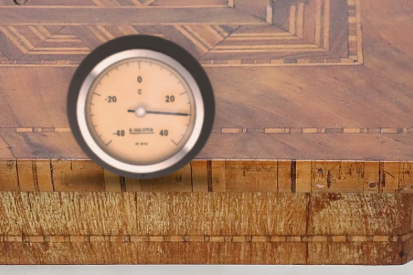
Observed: 28 °C
